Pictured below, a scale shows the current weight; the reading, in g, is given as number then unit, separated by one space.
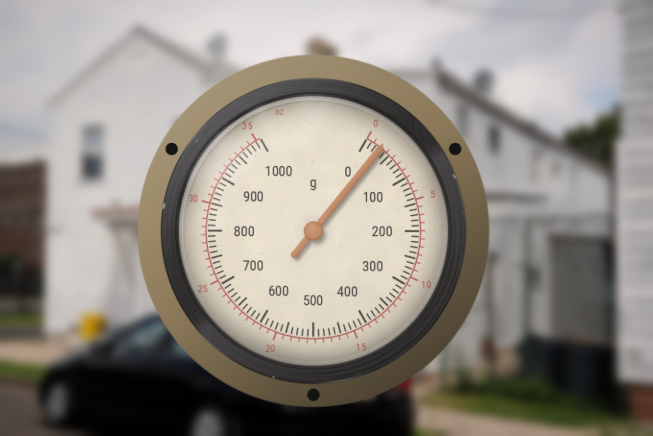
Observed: 30 g
